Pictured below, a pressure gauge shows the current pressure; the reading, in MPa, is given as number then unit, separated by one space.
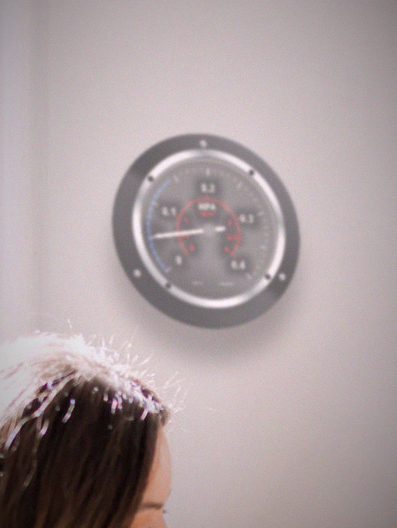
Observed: 0.05 MPa
